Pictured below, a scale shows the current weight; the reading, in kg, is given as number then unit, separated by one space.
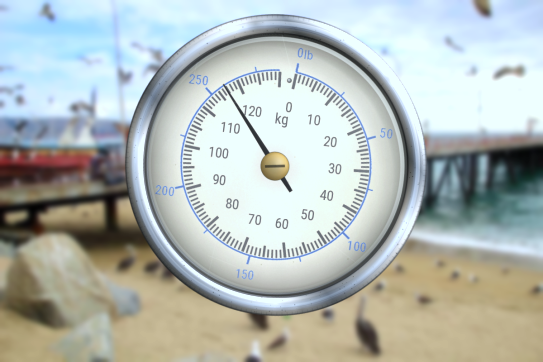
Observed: 117 kg
